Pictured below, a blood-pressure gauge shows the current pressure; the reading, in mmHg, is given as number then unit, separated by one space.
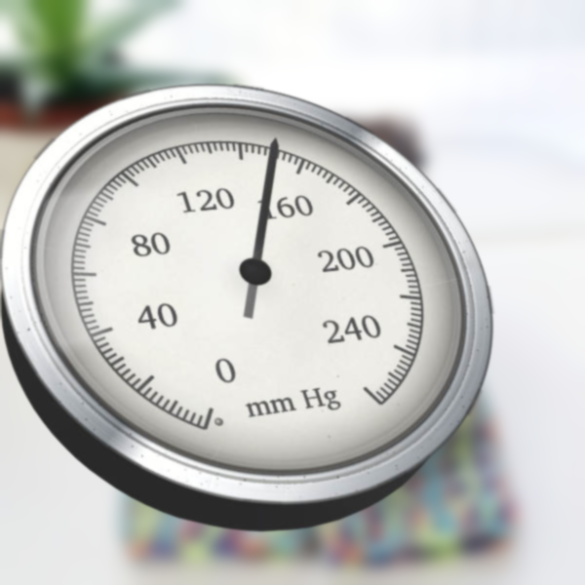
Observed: 150 mmHg
